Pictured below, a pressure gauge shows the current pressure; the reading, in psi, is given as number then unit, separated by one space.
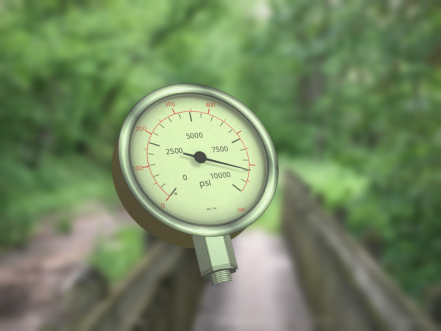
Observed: 9000 psi
